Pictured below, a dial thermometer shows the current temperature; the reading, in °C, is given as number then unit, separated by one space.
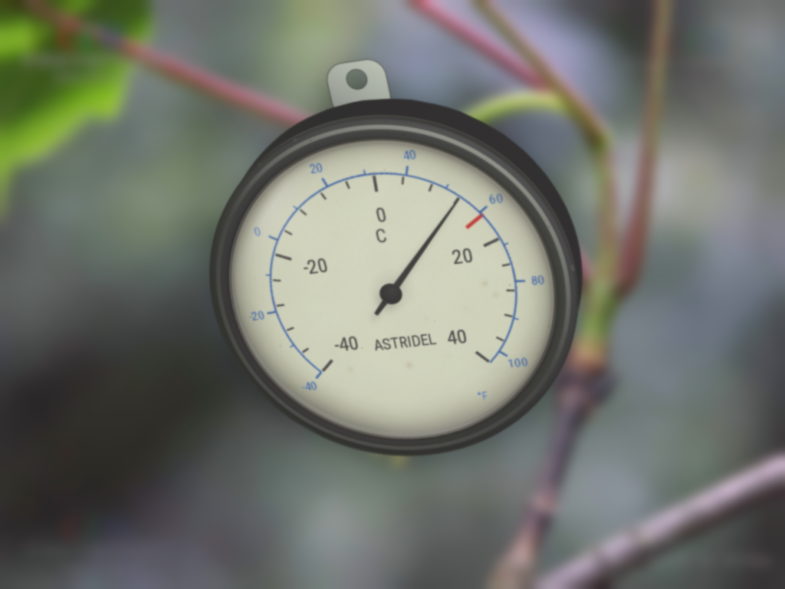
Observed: 12 °C
